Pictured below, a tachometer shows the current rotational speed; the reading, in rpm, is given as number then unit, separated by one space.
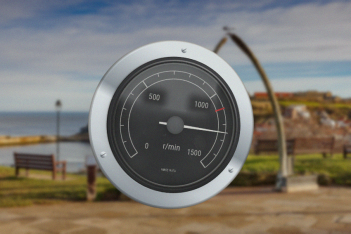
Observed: 1250 rpm
